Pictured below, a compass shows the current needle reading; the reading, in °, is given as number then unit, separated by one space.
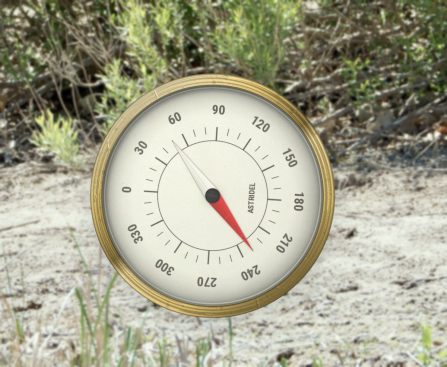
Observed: 230 °
